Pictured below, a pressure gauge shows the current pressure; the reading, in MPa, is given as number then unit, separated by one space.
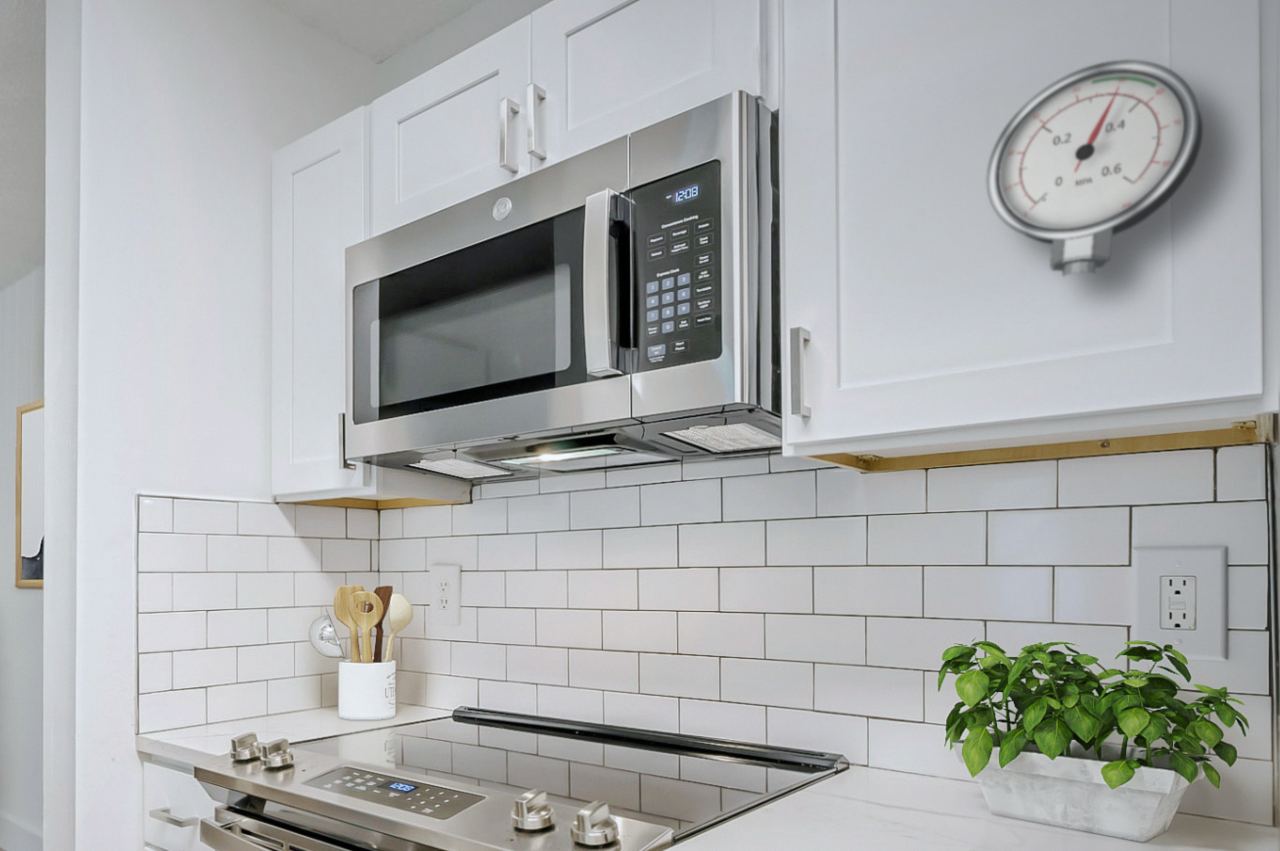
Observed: 0.35 MPa
